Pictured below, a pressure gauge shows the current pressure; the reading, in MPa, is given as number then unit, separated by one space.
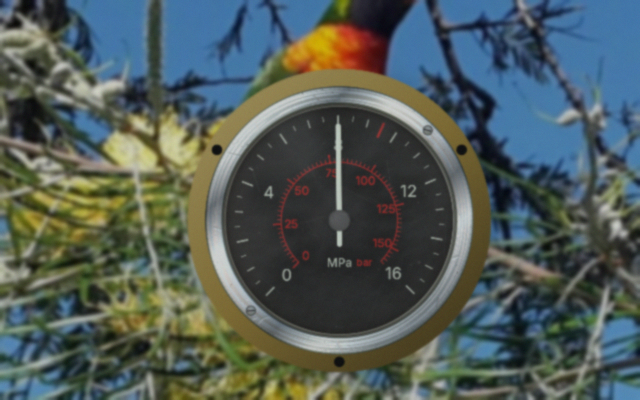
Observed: 8 MPa
